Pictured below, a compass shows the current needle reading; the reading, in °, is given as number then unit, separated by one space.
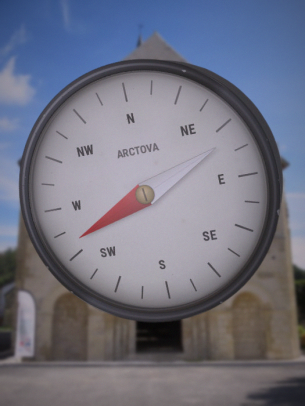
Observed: 247.5 °
